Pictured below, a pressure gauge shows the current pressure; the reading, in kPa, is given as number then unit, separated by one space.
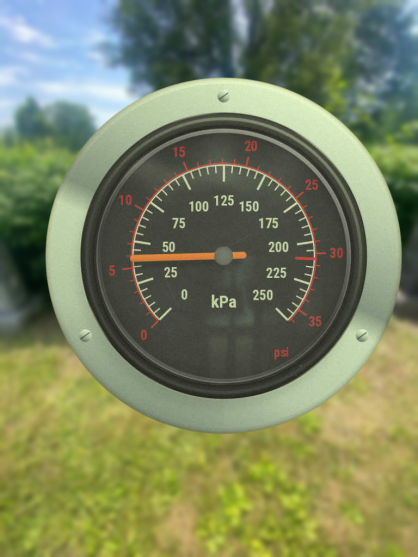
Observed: 40 kPa
